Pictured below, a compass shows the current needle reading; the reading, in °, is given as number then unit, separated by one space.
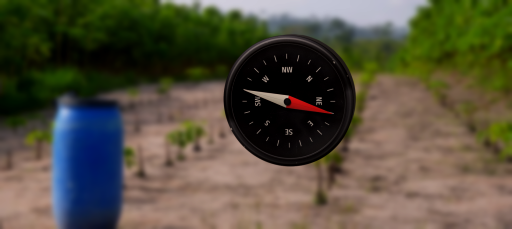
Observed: 60 °
